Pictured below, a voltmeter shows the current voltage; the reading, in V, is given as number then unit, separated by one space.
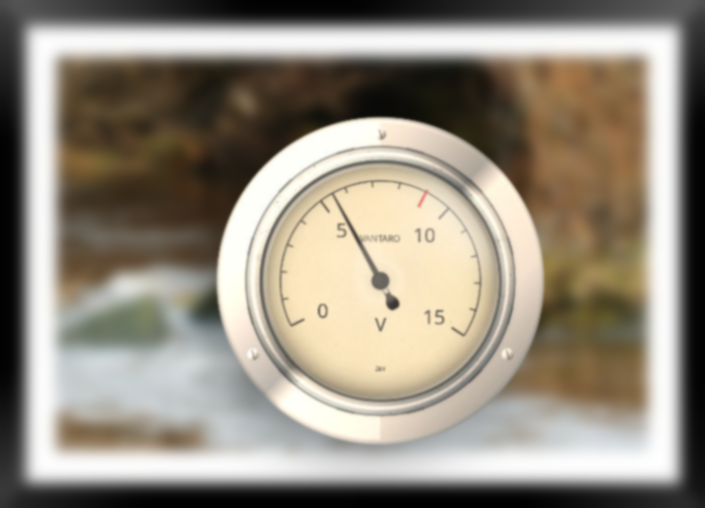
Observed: 5.5 V
